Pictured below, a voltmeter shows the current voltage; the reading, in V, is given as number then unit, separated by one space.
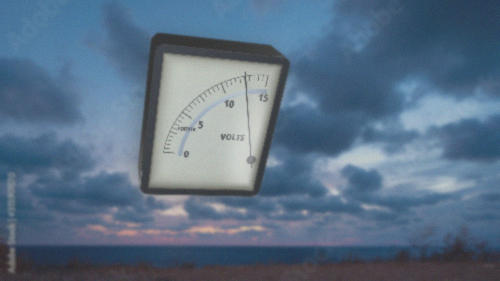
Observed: 12.5 V
